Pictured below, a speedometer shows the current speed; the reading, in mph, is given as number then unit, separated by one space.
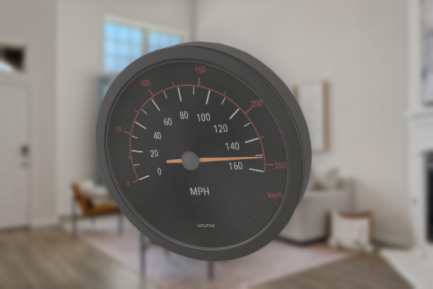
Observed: 150 mph
